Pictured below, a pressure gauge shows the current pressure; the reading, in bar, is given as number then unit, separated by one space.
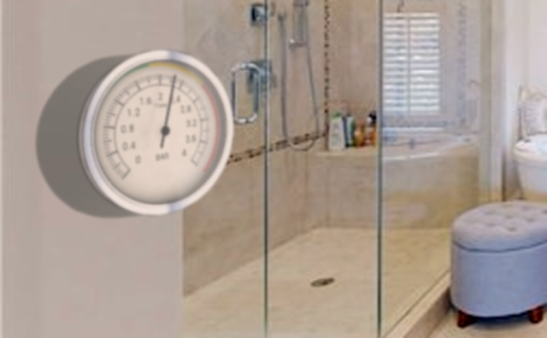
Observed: 2.2 bar
